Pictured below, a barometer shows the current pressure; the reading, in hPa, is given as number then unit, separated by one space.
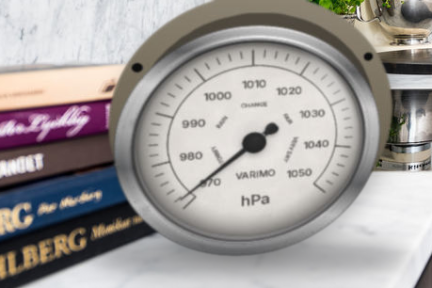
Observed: 972 hPa
